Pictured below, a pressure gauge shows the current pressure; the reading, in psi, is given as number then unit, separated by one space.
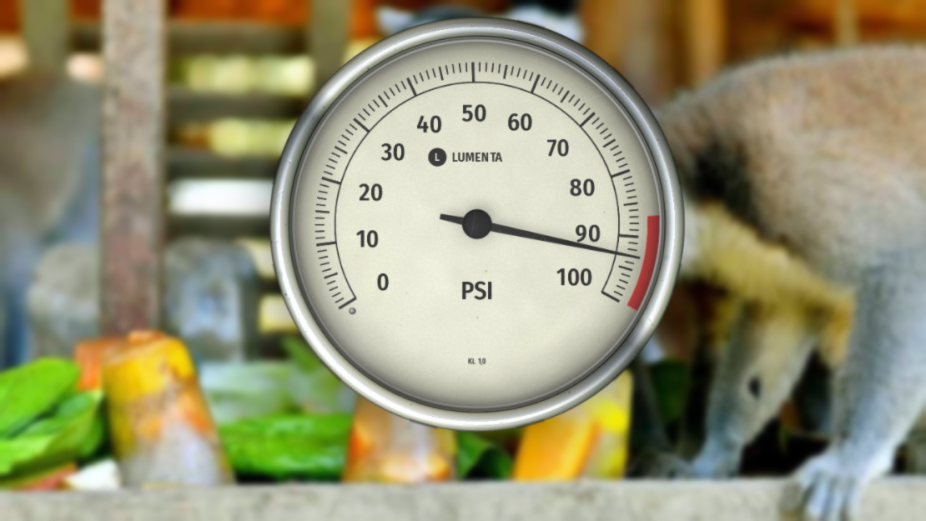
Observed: 93 psi
